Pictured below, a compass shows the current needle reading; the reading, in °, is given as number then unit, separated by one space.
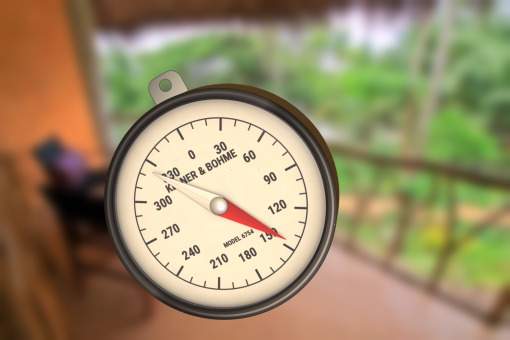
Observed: 145 °
